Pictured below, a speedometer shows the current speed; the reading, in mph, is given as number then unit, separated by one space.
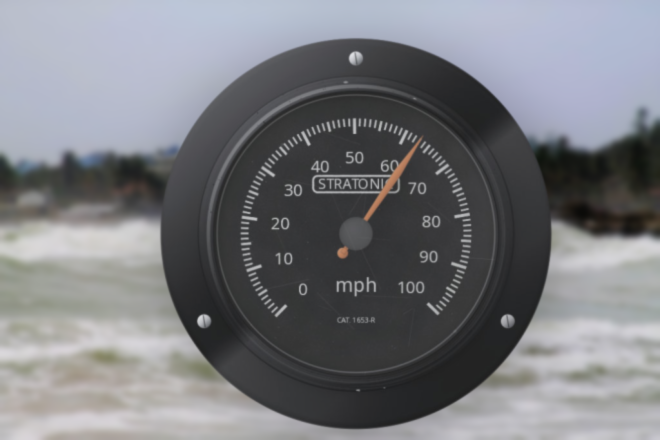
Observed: 63 mph
